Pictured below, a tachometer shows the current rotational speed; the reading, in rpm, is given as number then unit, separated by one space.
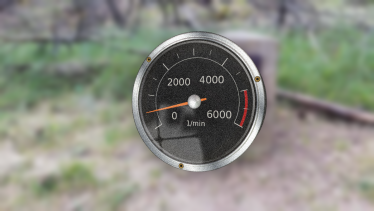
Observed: 500 rpm
